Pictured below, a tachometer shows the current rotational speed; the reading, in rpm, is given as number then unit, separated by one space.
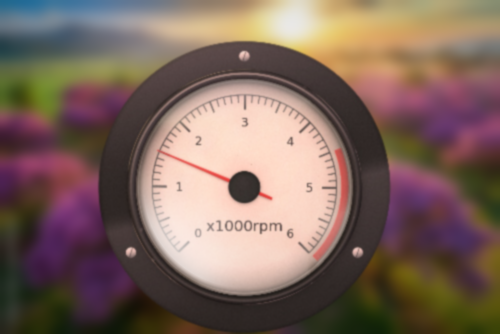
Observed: 1500 rpm
